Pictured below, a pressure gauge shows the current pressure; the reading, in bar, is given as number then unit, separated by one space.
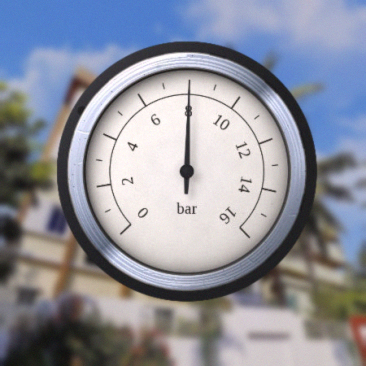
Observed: 8 bar
